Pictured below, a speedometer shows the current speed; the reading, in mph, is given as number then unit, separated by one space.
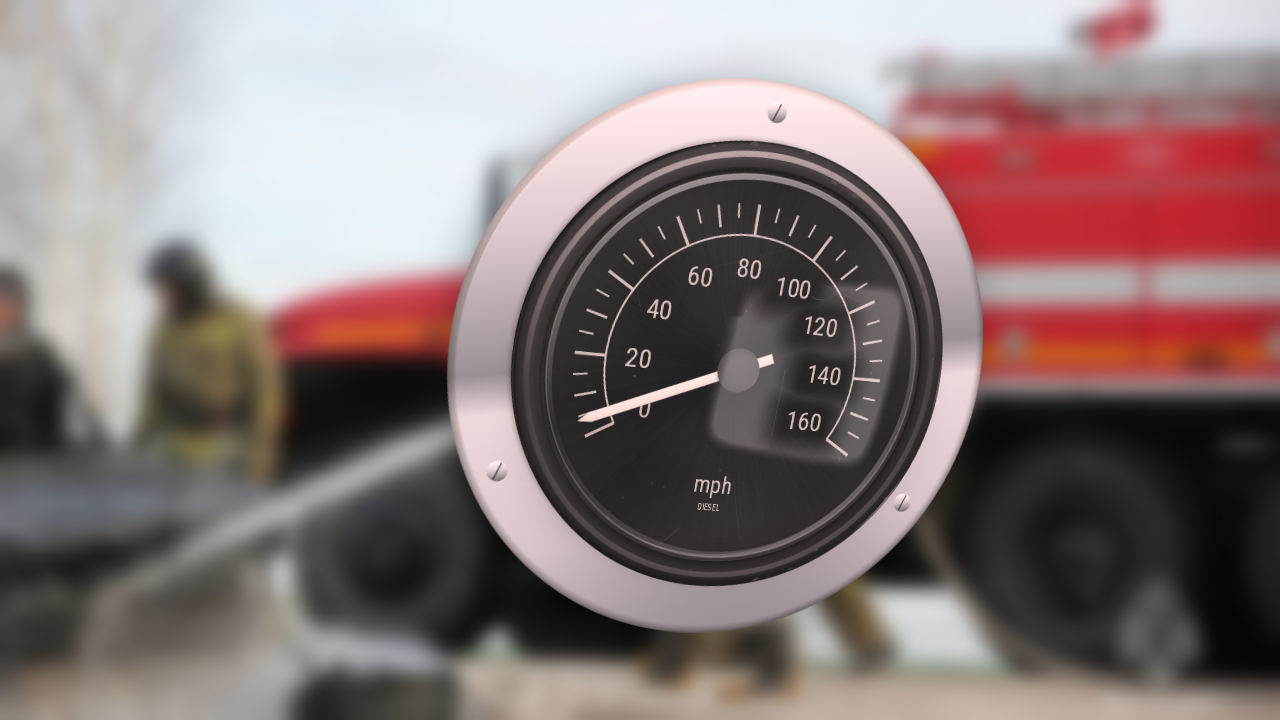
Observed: 5 mph
